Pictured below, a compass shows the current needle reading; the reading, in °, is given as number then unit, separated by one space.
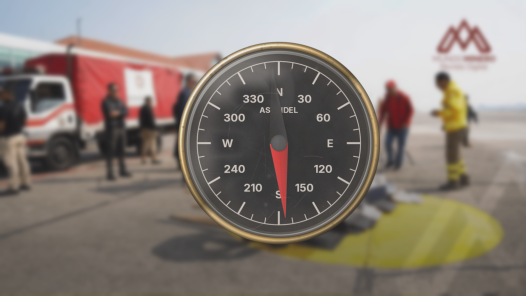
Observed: 175 °
